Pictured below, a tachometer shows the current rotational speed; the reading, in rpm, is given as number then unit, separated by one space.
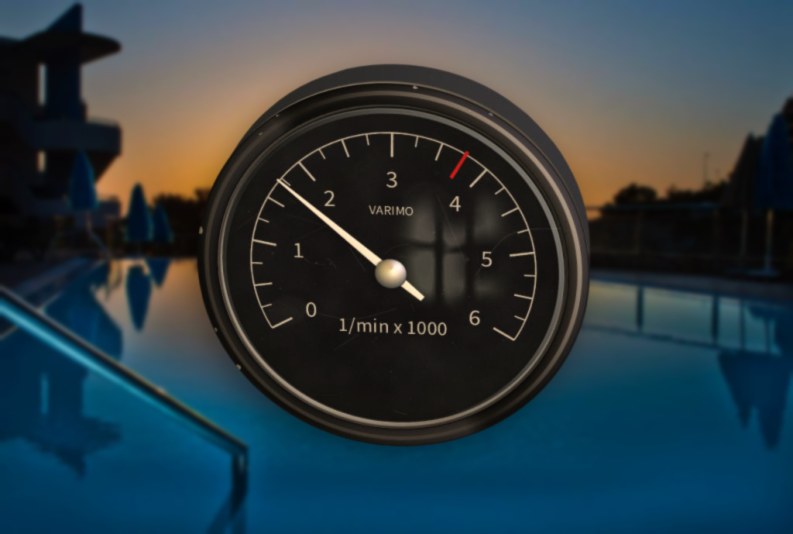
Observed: 1750 rpm
